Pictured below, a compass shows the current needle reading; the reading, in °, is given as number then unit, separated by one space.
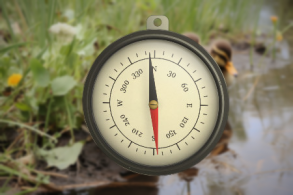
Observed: 175 °
